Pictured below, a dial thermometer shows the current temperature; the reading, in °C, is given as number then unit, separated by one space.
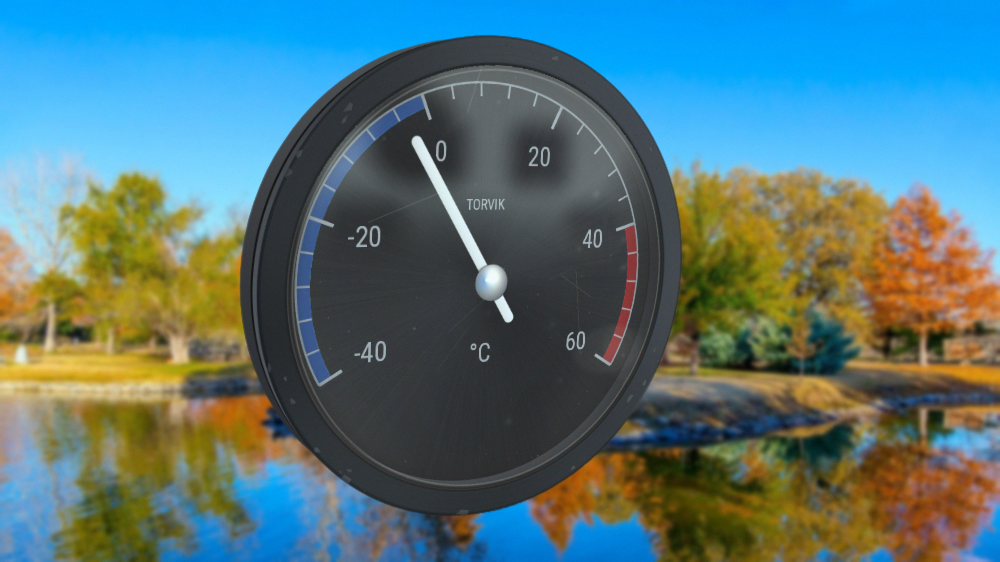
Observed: -4 °C
